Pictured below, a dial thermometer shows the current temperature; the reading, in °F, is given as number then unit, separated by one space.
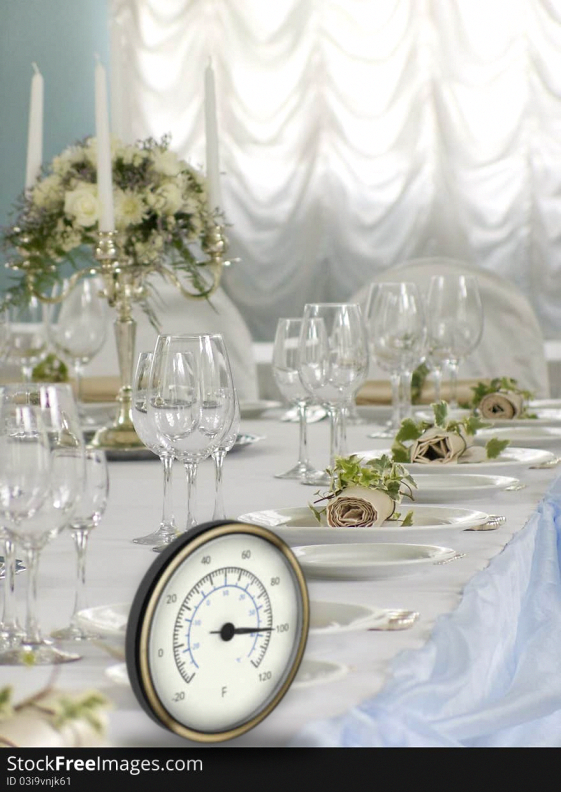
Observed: 100 °F
